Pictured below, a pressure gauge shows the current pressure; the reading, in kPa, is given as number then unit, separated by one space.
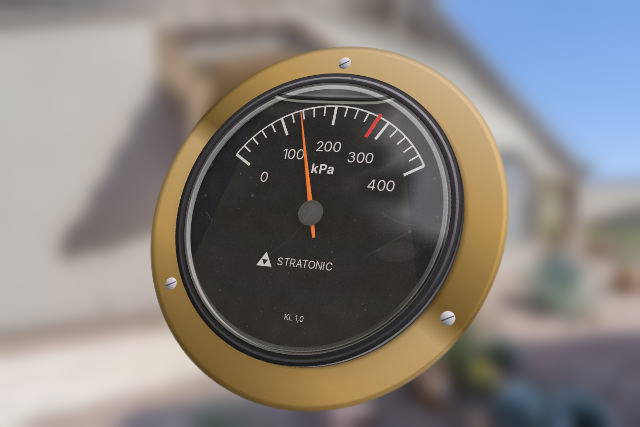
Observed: 140 kPa
